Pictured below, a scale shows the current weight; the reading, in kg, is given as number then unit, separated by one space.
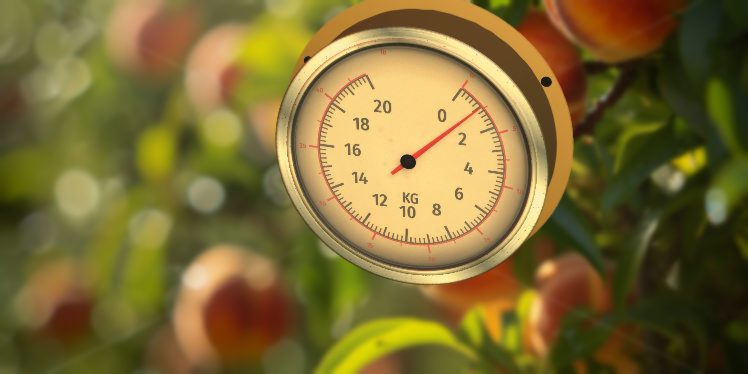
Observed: 1 kg
